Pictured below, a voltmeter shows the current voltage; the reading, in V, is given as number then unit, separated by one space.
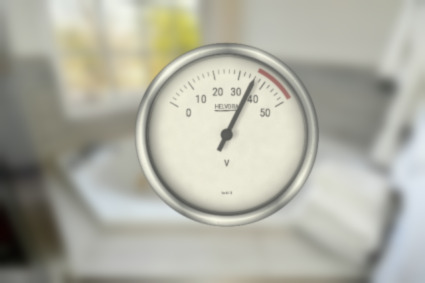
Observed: 36 V
